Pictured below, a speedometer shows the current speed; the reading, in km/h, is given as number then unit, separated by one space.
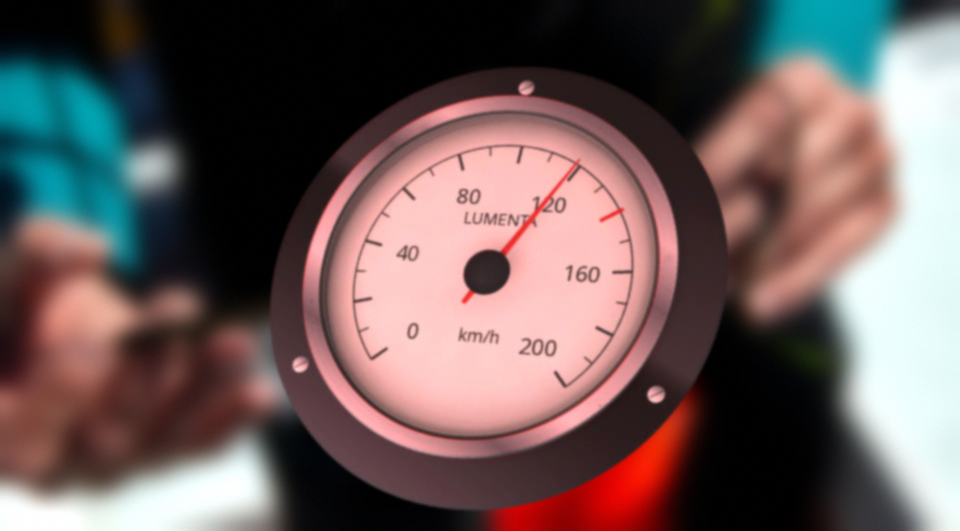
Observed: 120 km/h
